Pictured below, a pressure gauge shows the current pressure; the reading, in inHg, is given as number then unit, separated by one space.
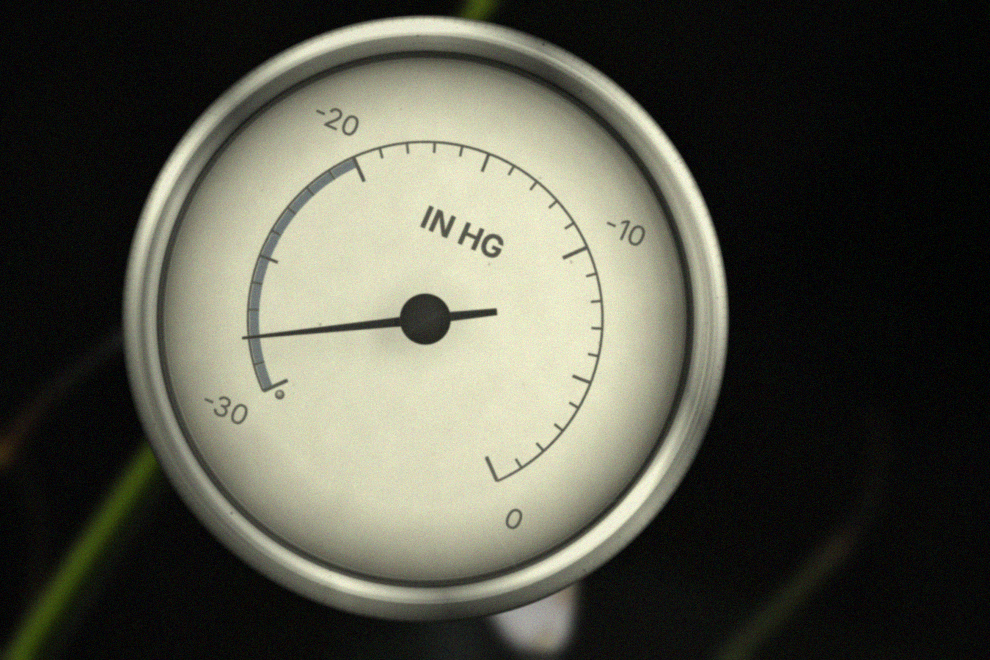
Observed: -28 inHg
